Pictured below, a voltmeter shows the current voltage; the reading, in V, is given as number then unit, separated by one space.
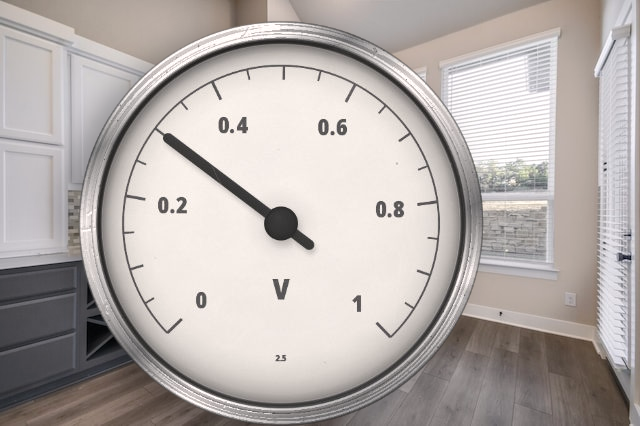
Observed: 0.3 V
